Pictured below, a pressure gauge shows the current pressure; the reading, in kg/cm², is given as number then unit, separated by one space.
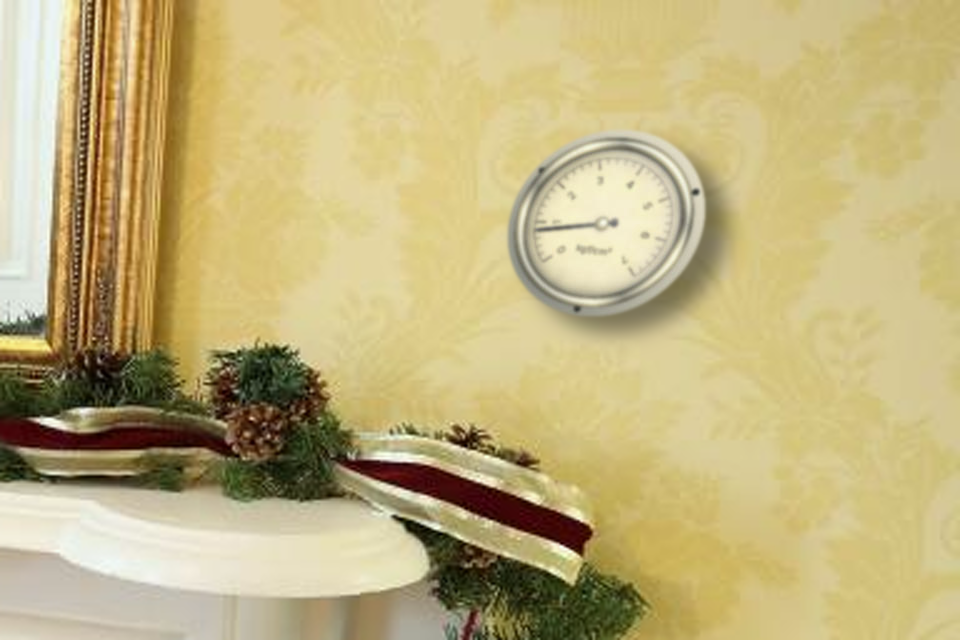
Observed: 0.8 kg/cm²
